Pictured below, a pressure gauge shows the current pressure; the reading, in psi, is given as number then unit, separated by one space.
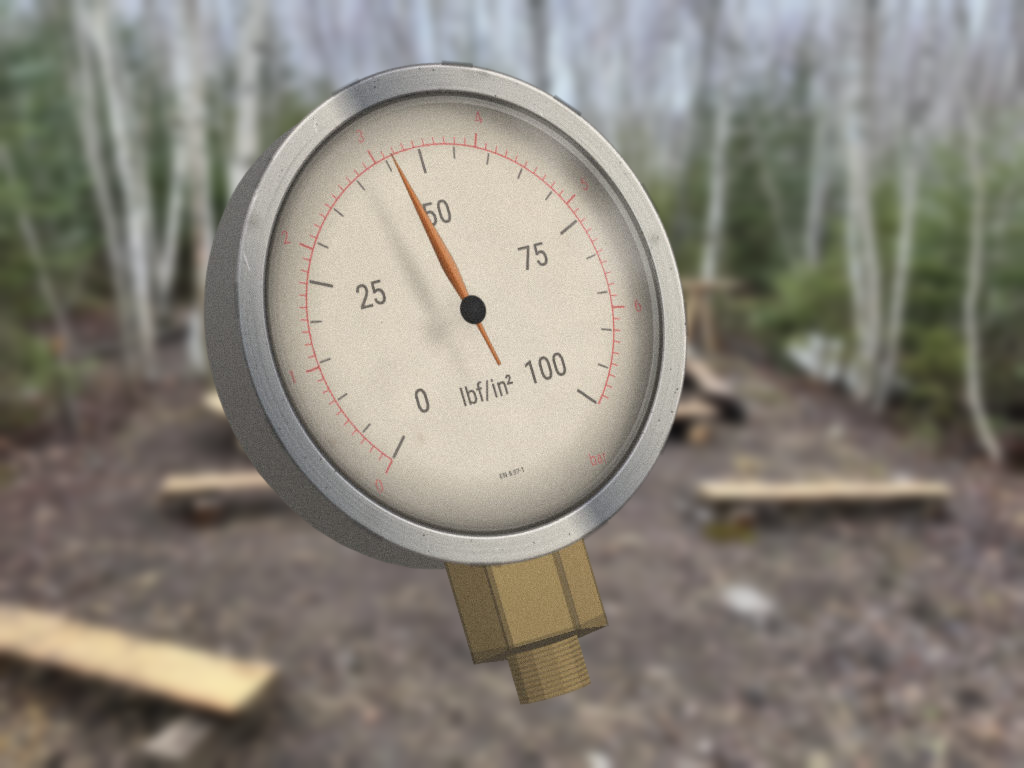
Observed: 45 psi
